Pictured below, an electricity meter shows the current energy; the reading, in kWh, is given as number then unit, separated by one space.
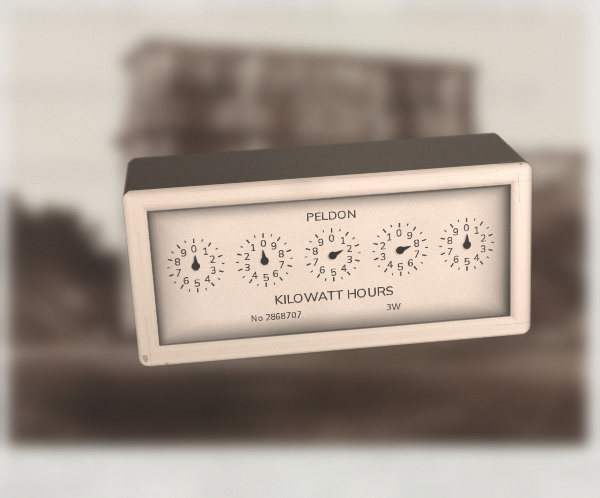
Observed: 180 kWh
